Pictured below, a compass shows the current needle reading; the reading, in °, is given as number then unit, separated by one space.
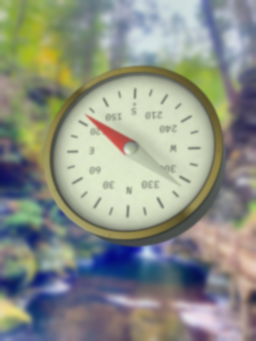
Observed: 127.5 °
